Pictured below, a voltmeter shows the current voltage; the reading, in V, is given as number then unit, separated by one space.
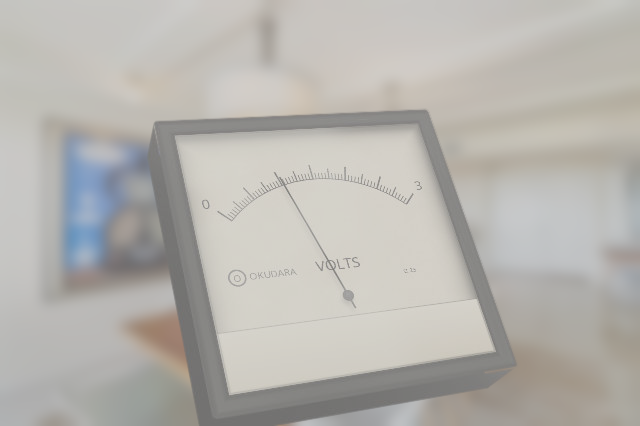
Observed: 1 V
